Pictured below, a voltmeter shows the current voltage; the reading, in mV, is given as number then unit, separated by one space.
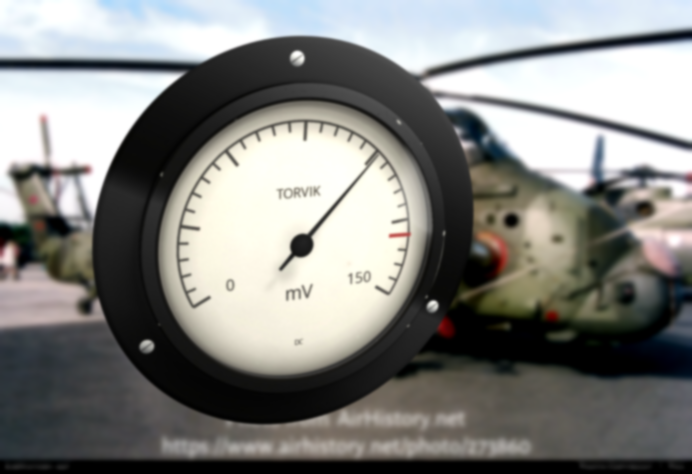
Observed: 100 mV
